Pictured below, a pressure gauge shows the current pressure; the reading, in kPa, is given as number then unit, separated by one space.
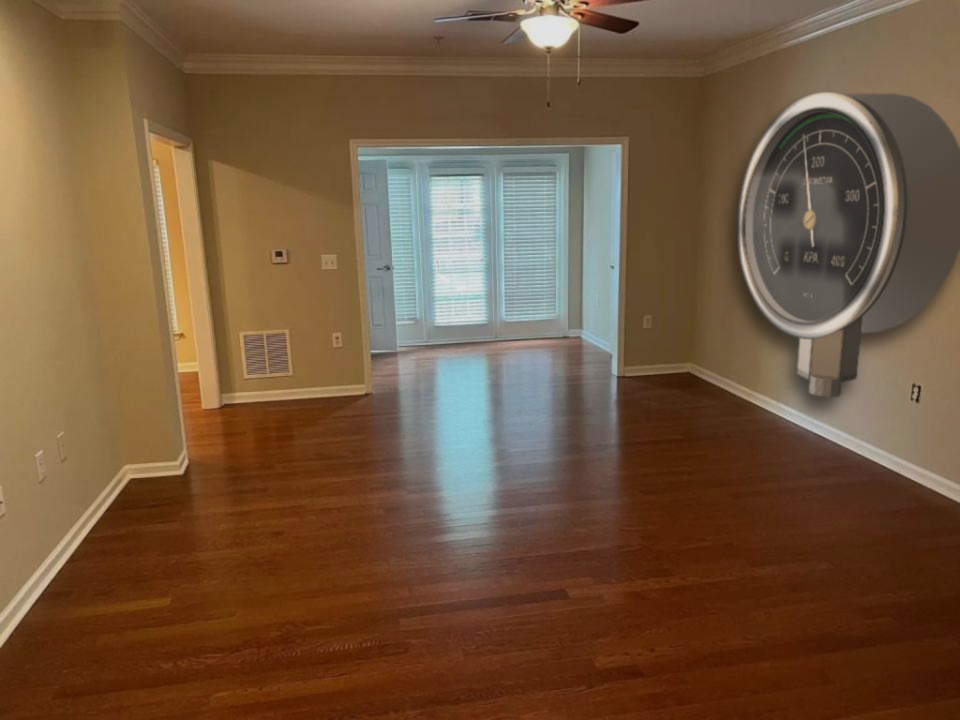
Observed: 180 kPa
